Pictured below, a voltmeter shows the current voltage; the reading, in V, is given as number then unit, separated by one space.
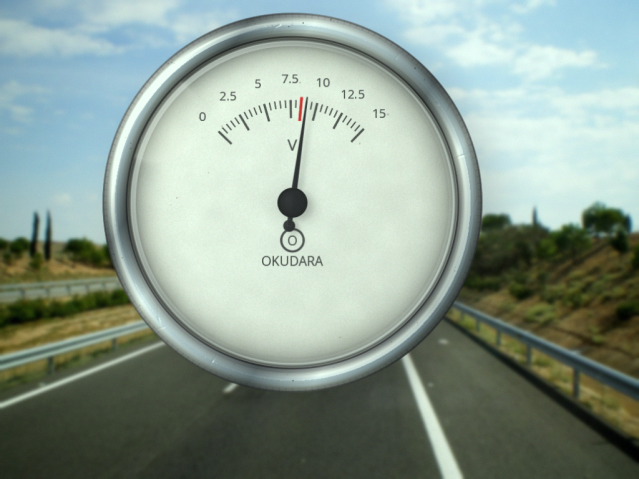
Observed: 9 V
